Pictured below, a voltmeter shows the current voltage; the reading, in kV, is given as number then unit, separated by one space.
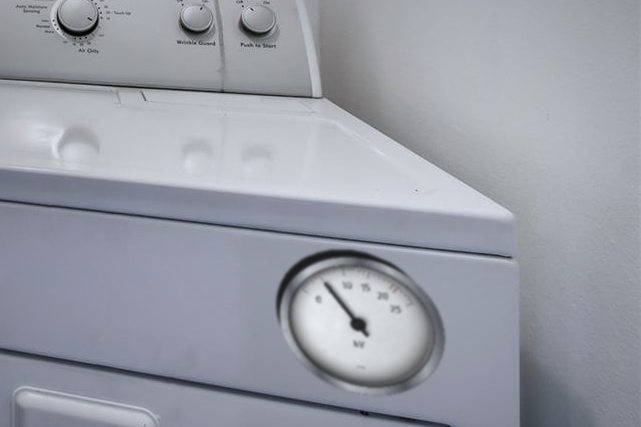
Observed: 5 kV
